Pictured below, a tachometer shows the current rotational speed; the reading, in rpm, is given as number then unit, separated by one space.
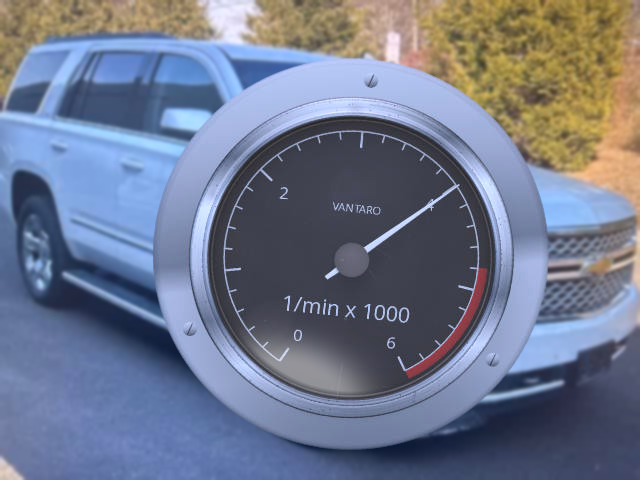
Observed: 4000 rpm
